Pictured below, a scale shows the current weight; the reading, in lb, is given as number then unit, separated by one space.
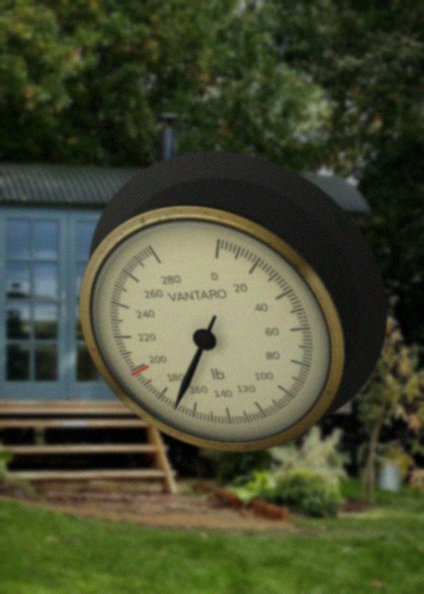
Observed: 170 lb
